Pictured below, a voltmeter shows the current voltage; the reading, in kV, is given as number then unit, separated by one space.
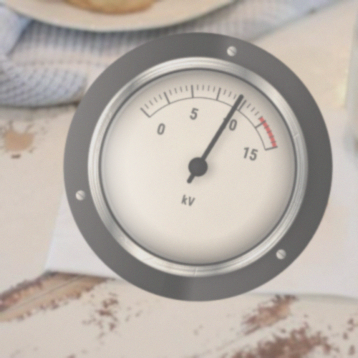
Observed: 9.5 kV
